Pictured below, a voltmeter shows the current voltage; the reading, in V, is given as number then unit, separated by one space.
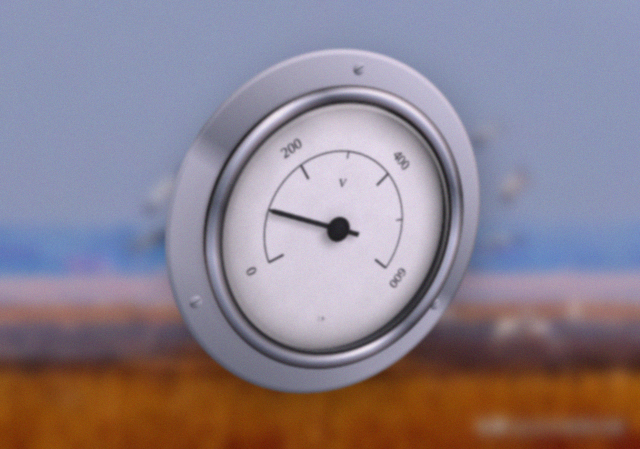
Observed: 100 V
